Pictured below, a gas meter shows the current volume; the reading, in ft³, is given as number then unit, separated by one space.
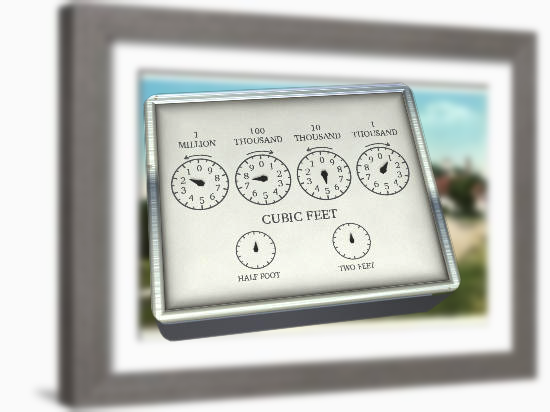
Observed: 175100 ft³
